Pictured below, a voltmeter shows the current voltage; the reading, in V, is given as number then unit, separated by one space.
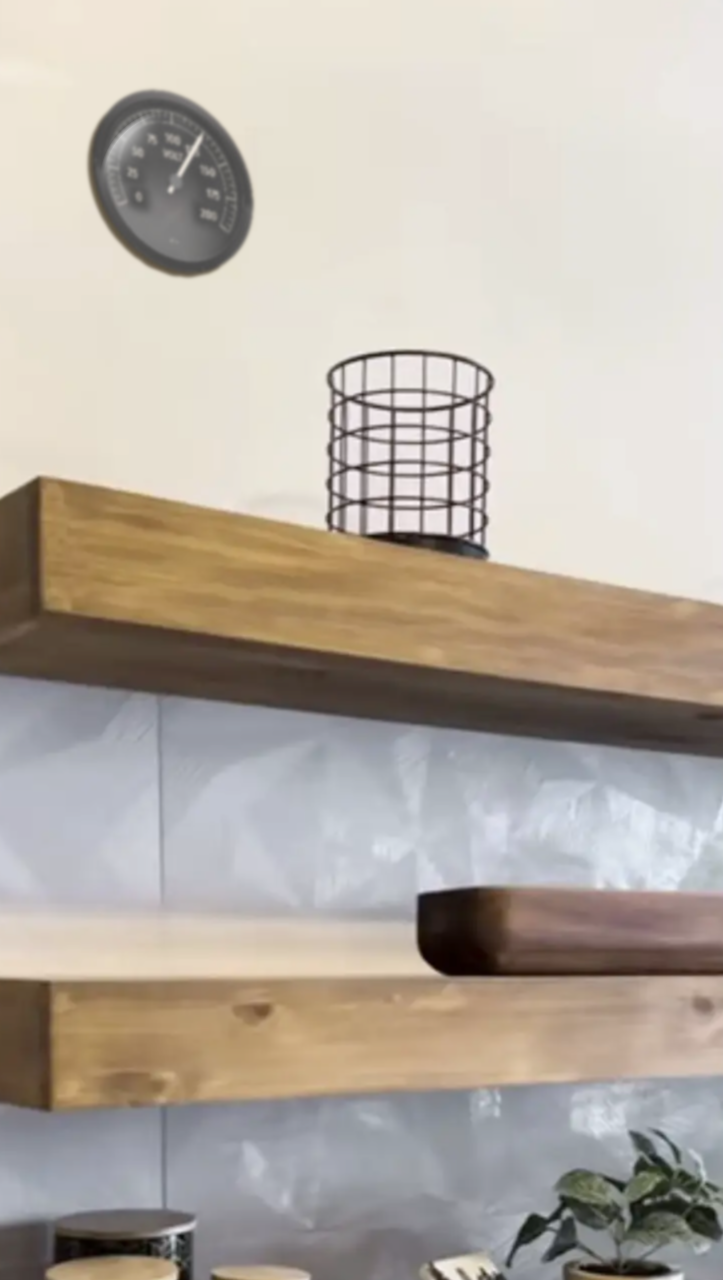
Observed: 125 V
